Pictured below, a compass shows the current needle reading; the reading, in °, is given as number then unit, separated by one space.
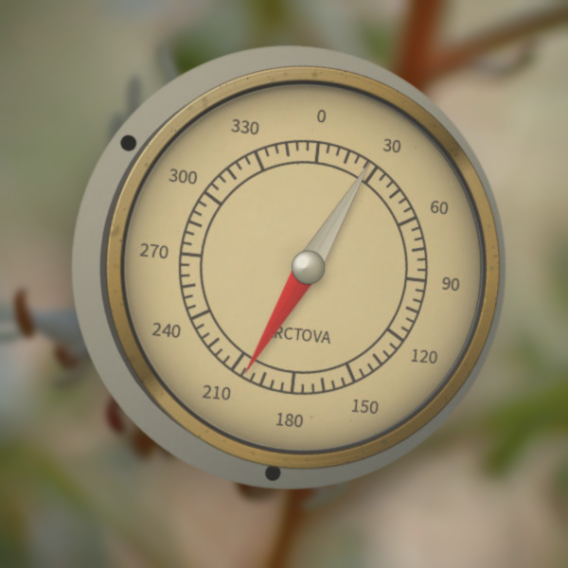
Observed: 205 °
